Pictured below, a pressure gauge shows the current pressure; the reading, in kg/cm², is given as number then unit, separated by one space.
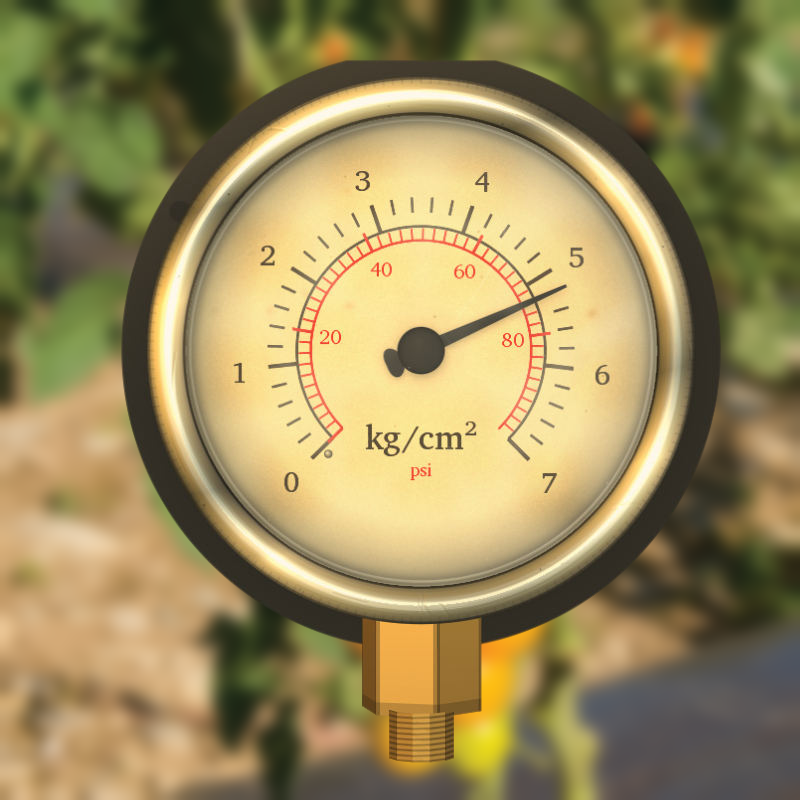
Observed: 5.2 kg/cm²
